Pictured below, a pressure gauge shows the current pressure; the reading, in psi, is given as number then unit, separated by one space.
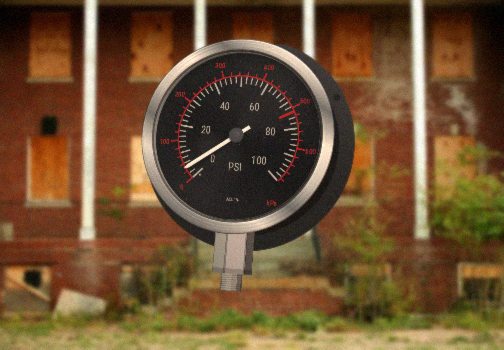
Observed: 4 psi
